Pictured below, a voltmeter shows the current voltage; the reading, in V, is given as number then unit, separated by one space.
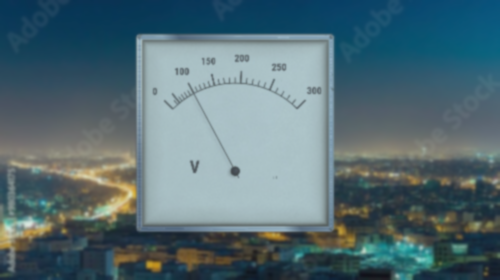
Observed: 100 V
